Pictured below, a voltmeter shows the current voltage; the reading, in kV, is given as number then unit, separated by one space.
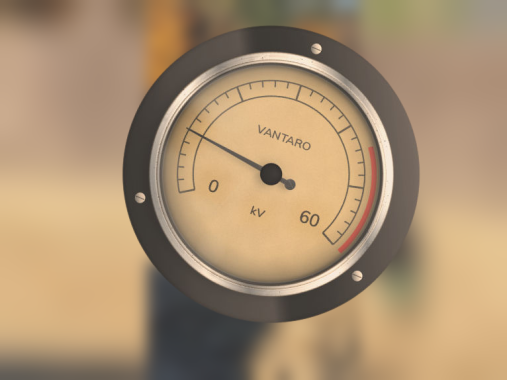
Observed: 10 kV
